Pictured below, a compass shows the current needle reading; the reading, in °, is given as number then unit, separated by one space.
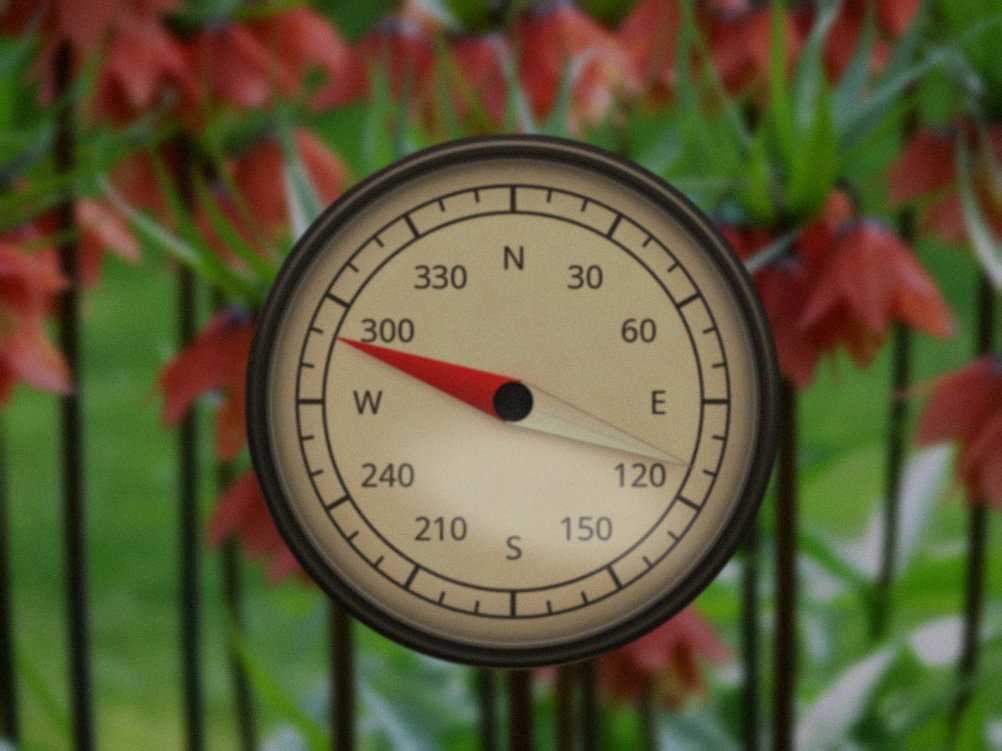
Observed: 290 °
